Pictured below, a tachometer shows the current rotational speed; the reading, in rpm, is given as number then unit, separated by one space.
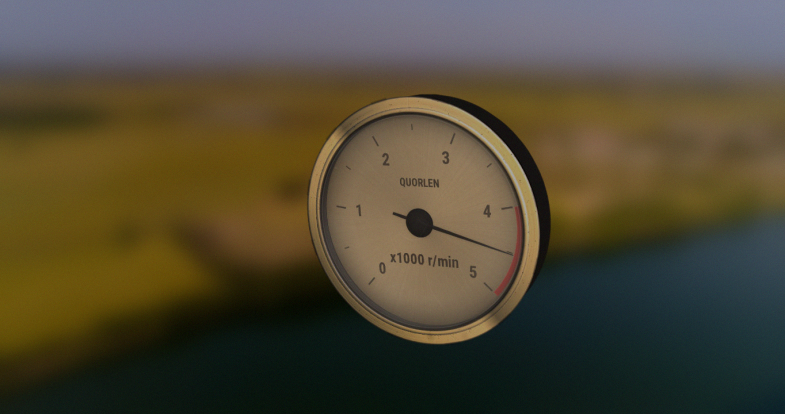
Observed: 4500 rpm
